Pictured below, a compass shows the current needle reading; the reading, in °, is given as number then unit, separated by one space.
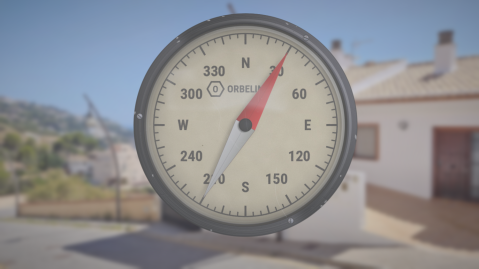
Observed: 30 °
